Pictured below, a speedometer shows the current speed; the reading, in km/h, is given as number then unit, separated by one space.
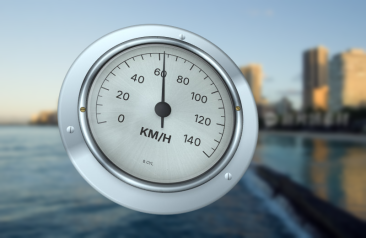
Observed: 62.5 km/h
